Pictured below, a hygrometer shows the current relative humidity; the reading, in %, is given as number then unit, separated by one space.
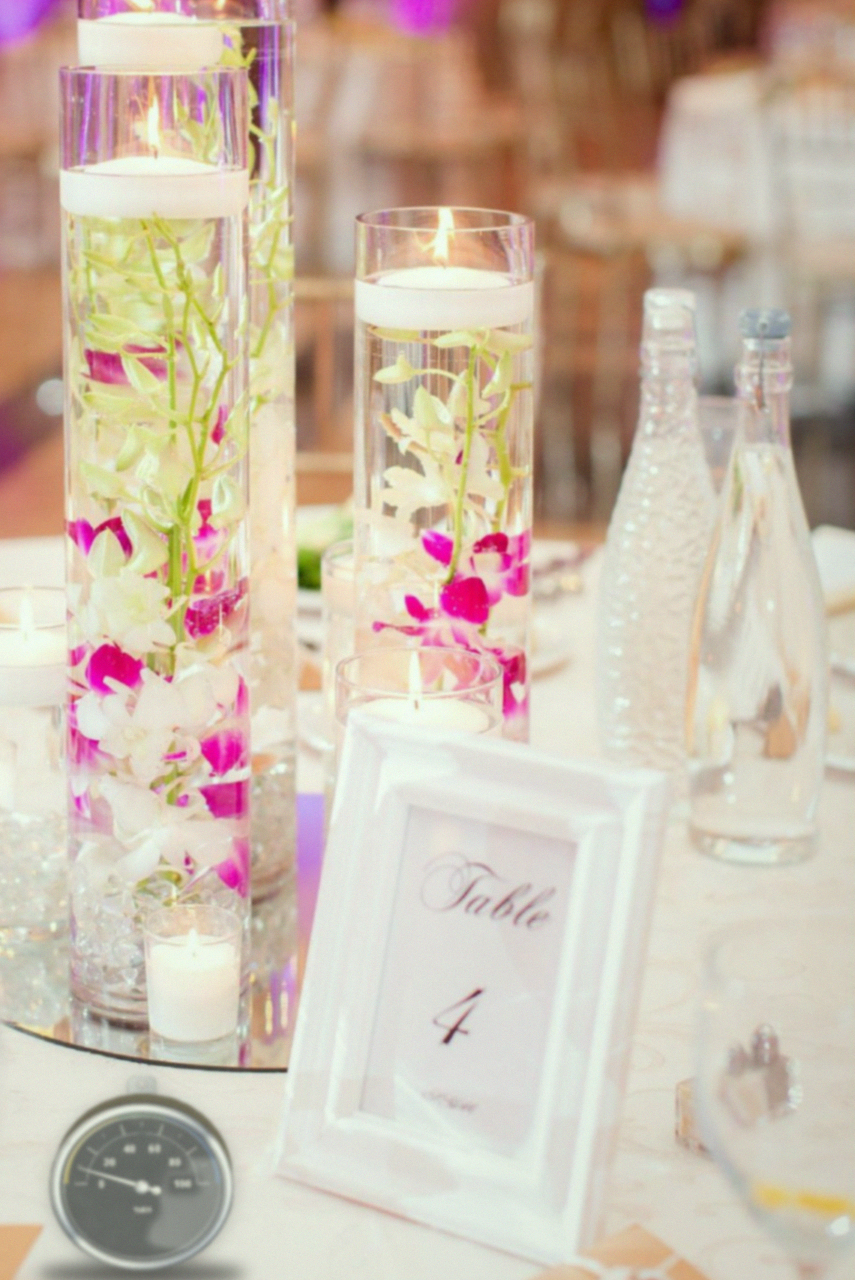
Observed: 10 %
